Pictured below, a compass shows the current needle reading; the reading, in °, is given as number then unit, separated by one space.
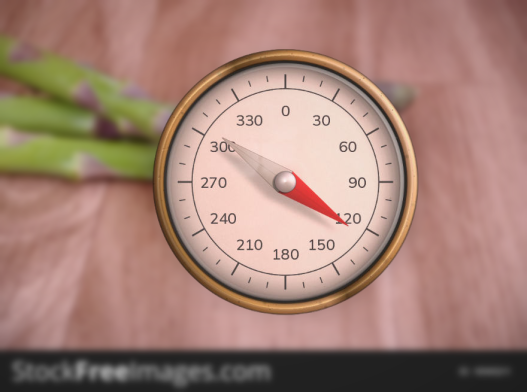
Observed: 125 °
